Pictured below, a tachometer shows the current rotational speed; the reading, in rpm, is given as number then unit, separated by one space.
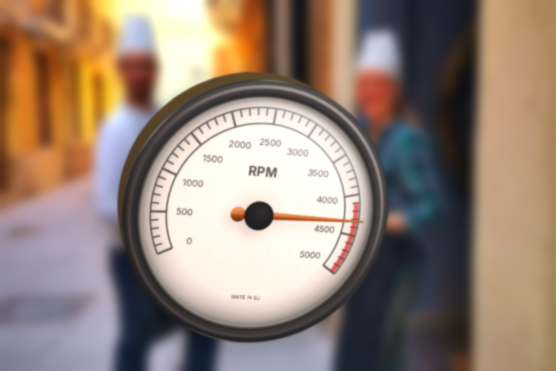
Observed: 4300 rpm
